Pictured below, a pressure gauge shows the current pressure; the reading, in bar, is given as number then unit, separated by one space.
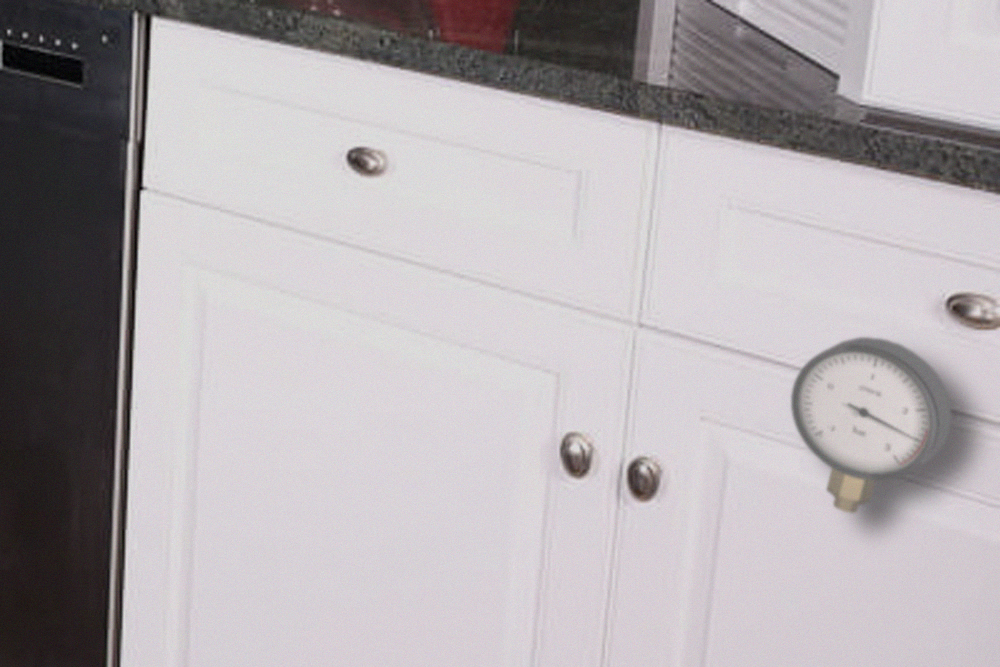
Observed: 2.5 bar
